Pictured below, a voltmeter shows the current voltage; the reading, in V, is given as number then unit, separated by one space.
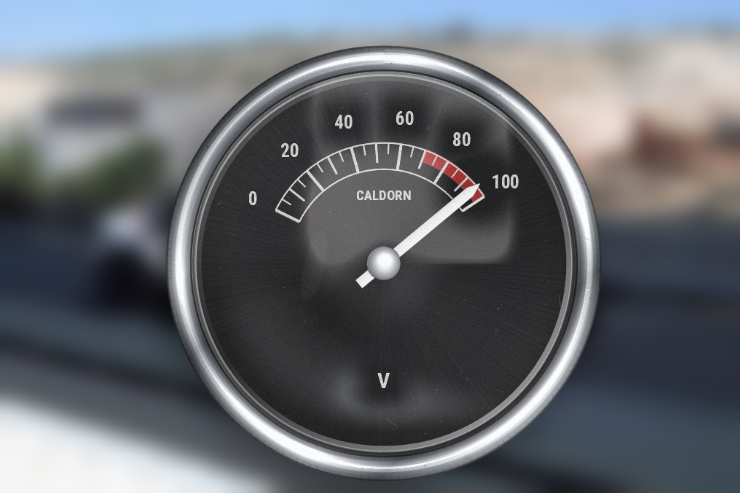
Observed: 95 V
